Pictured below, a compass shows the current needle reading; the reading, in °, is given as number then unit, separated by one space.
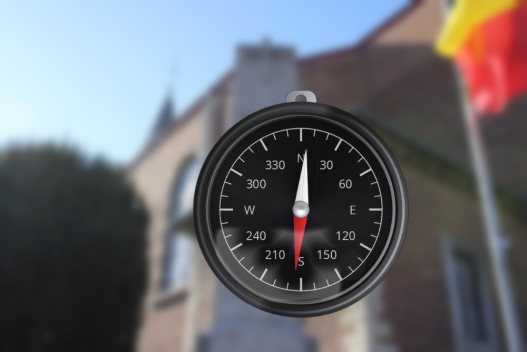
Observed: 185 °
